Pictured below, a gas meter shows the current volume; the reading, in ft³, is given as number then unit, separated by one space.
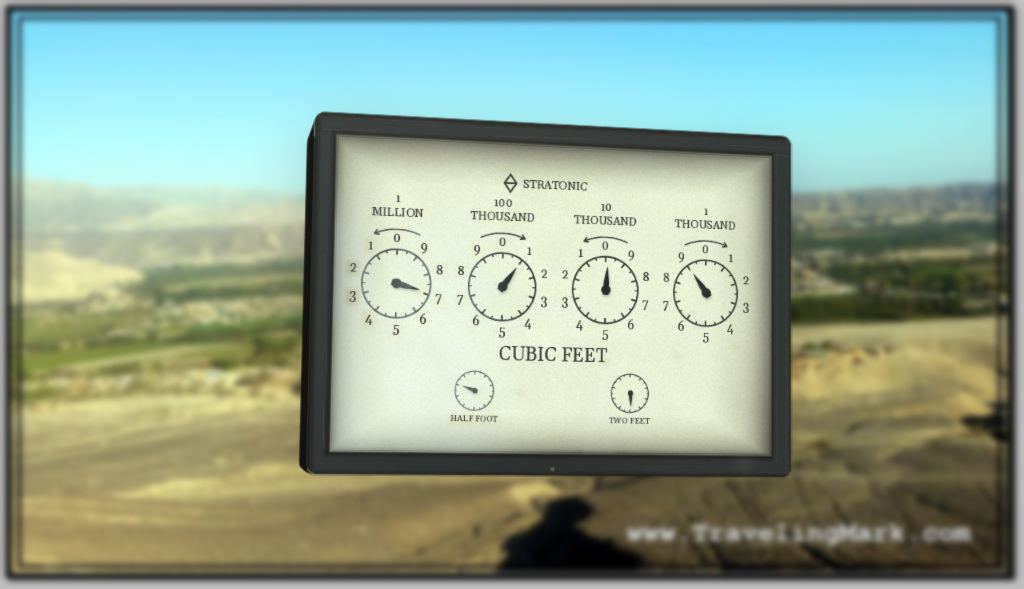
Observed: 709900 ft³
